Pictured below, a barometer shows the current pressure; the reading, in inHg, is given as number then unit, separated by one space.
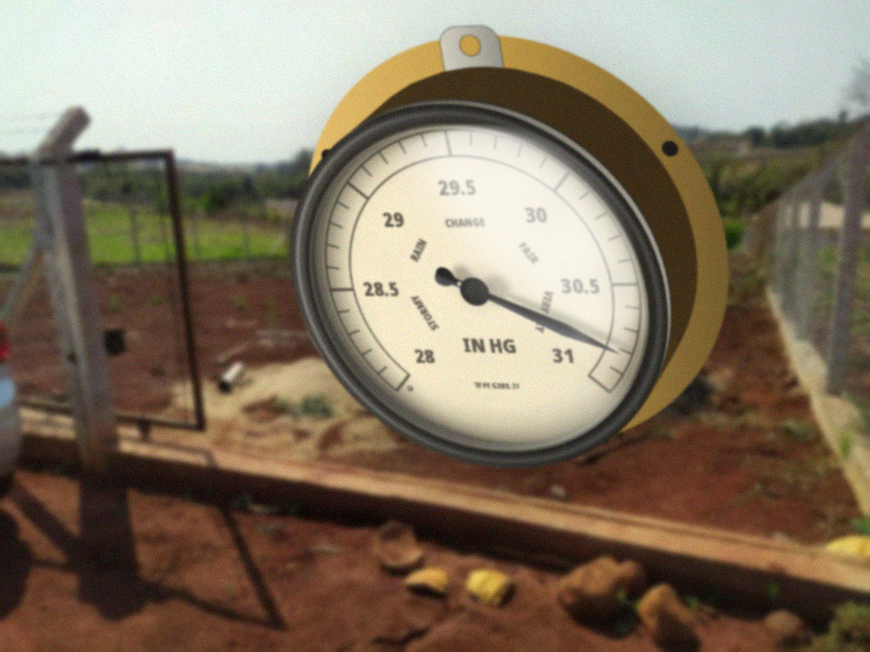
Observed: 30.8 inHg
